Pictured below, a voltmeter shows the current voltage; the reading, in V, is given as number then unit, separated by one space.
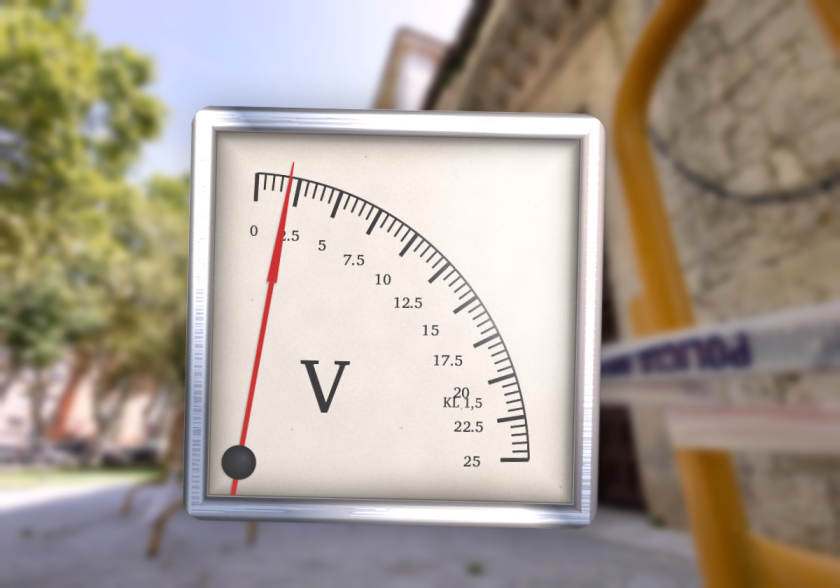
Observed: 2 V
